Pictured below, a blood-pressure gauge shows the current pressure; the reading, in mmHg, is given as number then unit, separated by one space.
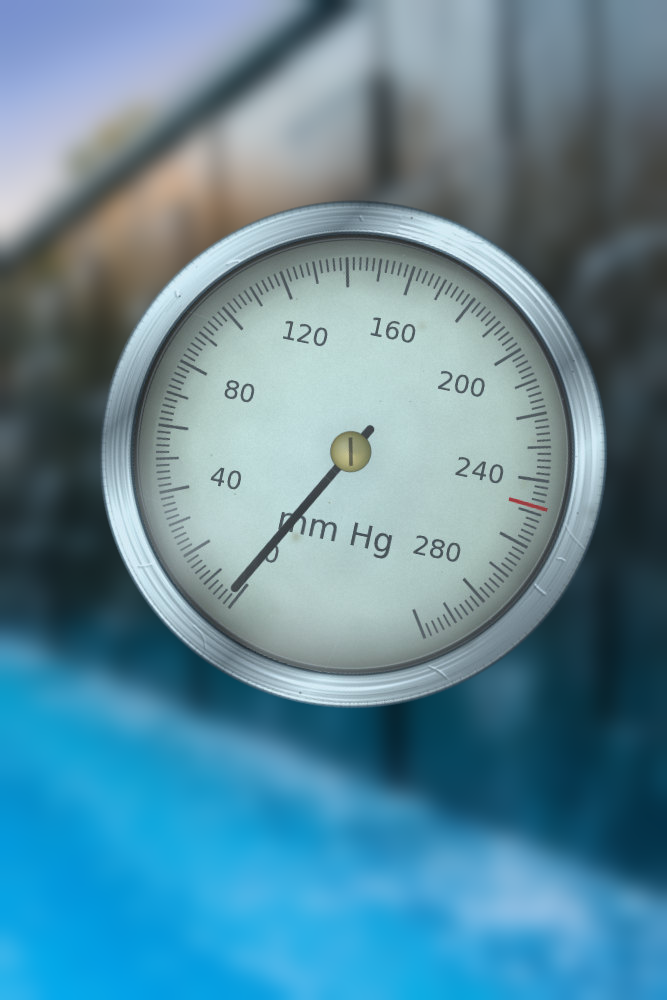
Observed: 2 mmHg
